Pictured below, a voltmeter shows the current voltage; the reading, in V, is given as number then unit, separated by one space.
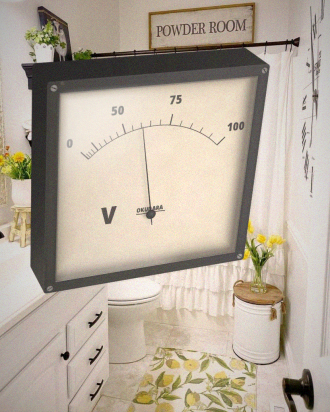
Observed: 60 V
